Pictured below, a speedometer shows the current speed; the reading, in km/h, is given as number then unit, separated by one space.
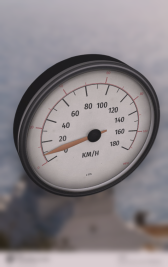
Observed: 10 km/h
